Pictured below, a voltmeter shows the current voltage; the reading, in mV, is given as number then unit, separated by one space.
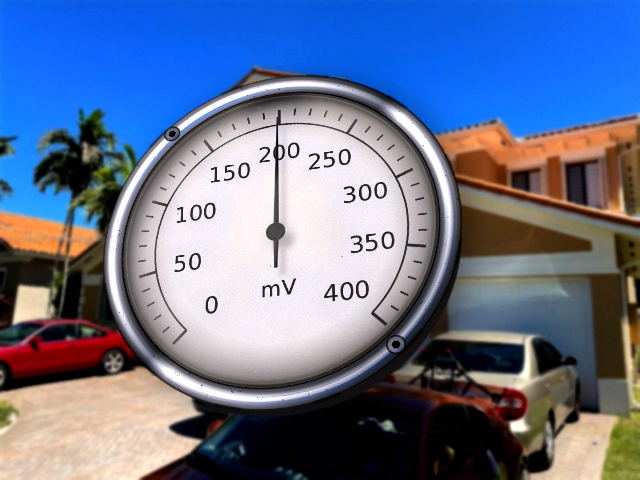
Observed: 200 mV
